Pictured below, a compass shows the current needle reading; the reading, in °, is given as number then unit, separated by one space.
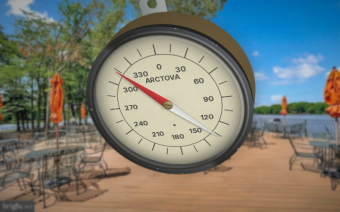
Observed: 315 °
